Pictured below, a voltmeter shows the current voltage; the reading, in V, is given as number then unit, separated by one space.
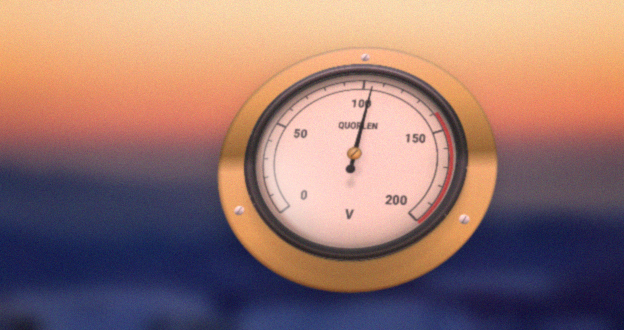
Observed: 105 V
